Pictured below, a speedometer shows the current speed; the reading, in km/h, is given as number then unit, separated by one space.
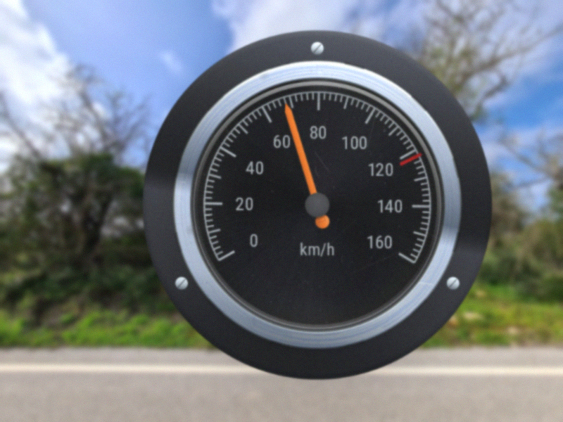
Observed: 68 km/h
